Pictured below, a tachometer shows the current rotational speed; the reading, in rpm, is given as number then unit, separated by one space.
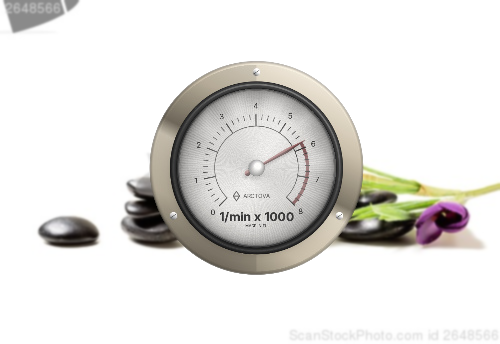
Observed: 5800 rpm
